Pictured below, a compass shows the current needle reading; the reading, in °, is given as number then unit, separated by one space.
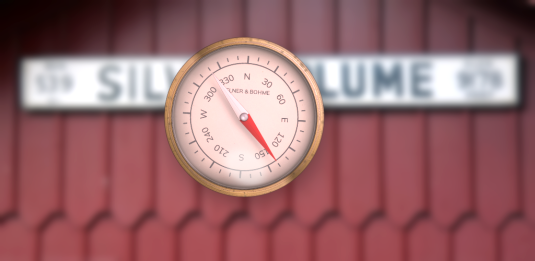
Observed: 140 °
